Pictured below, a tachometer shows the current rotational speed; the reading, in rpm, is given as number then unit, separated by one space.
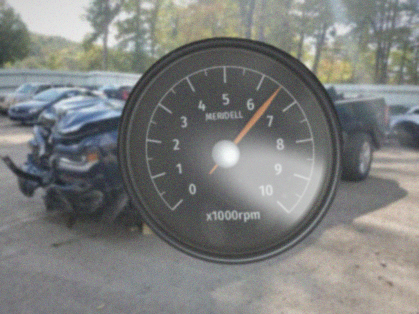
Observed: 6500 rpm
